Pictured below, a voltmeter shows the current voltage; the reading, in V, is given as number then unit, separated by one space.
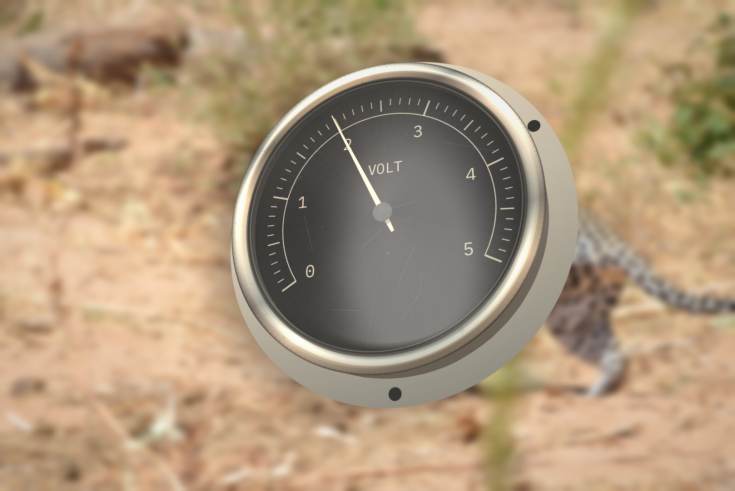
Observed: 2 V
